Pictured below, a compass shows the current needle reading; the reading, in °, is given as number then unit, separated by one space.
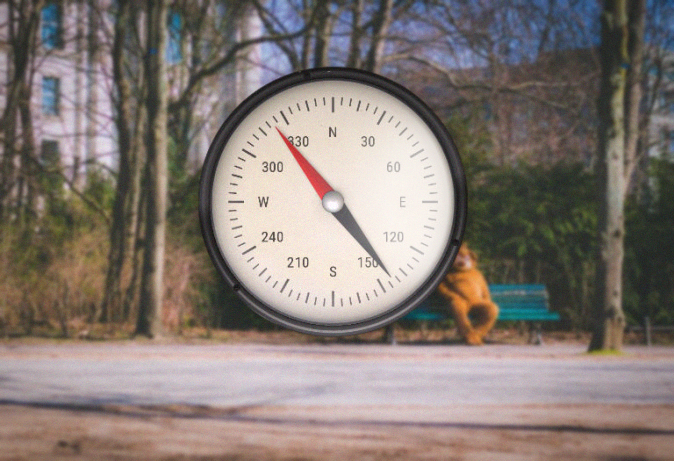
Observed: 322.5 °
